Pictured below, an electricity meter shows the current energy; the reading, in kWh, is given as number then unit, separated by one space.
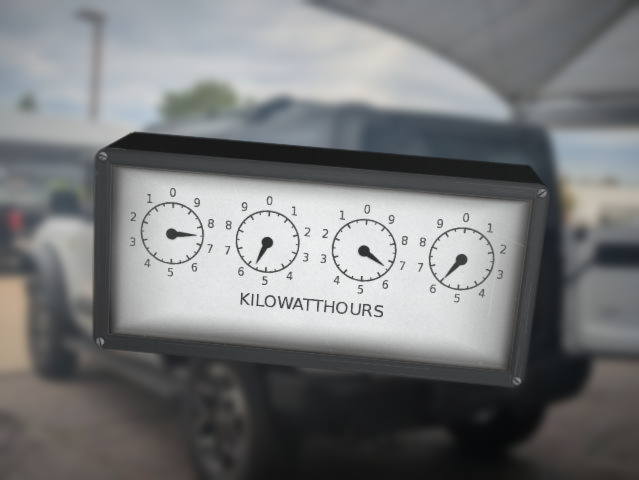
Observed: 7566 kWh
